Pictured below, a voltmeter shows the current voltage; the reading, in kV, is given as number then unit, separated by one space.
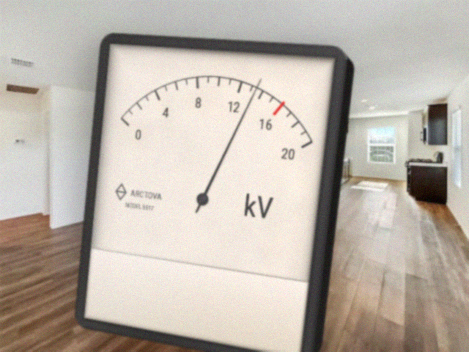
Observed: 13.5 kV
